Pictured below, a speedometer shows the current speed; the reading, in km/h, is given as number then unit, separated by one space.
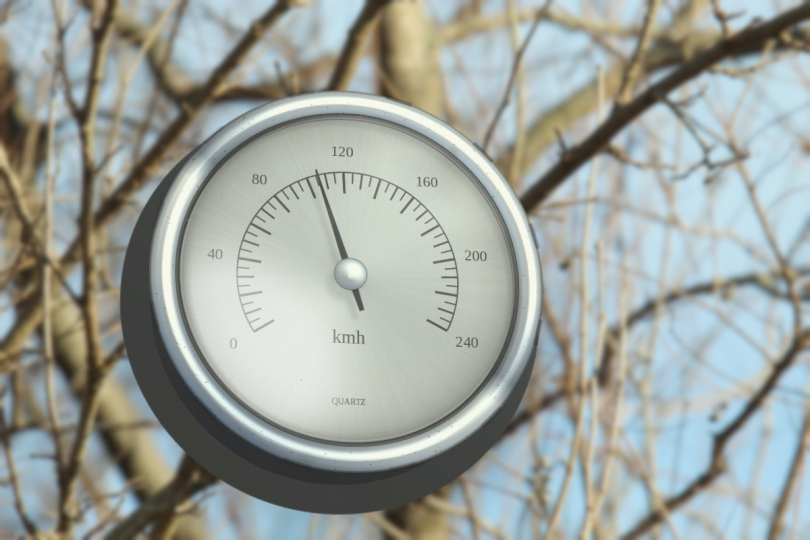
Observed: 105 km/h
